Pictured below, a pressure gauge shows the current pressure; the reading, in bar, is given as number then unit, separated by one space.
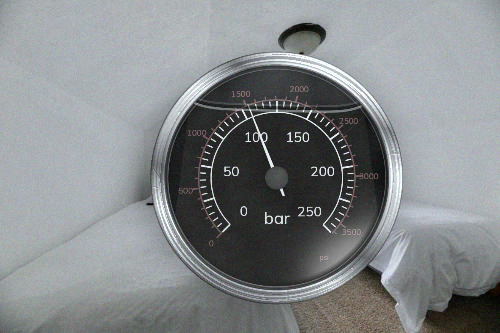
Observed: 105 bar
